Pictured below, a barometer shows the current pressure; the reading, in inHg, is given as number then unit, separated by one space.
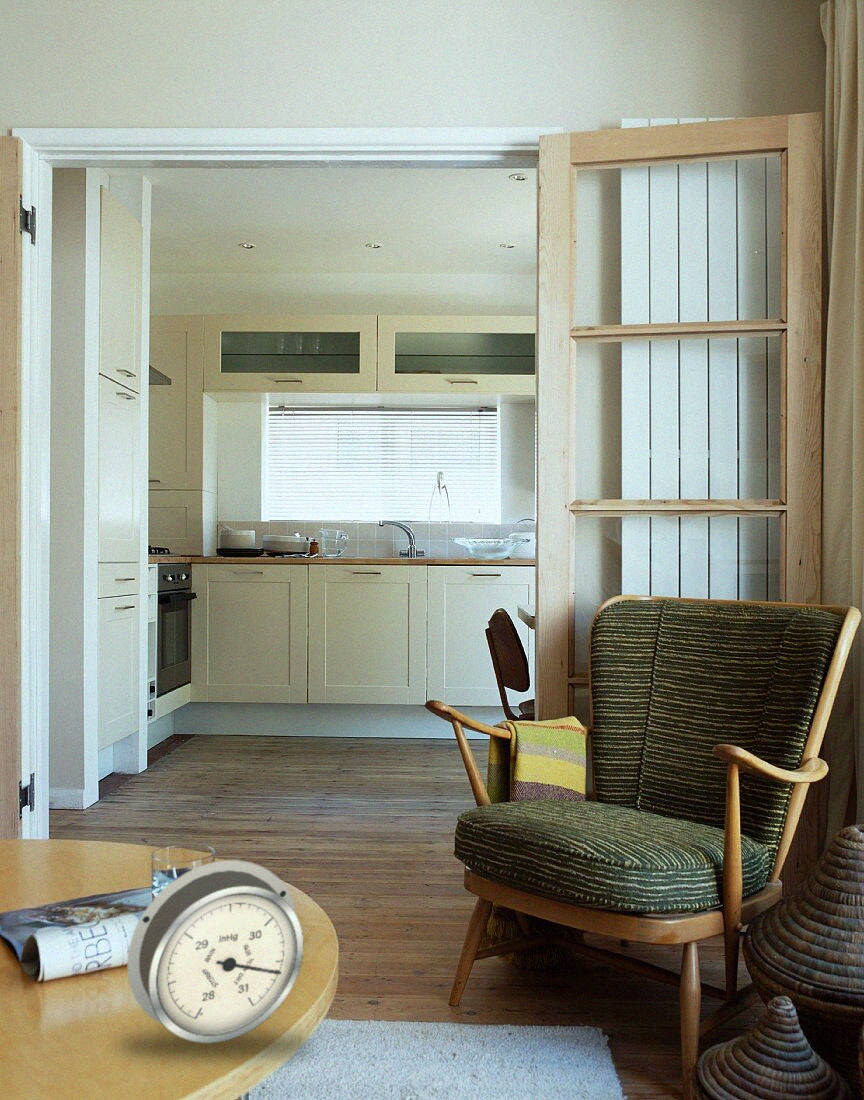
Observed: 30.6 inHg
